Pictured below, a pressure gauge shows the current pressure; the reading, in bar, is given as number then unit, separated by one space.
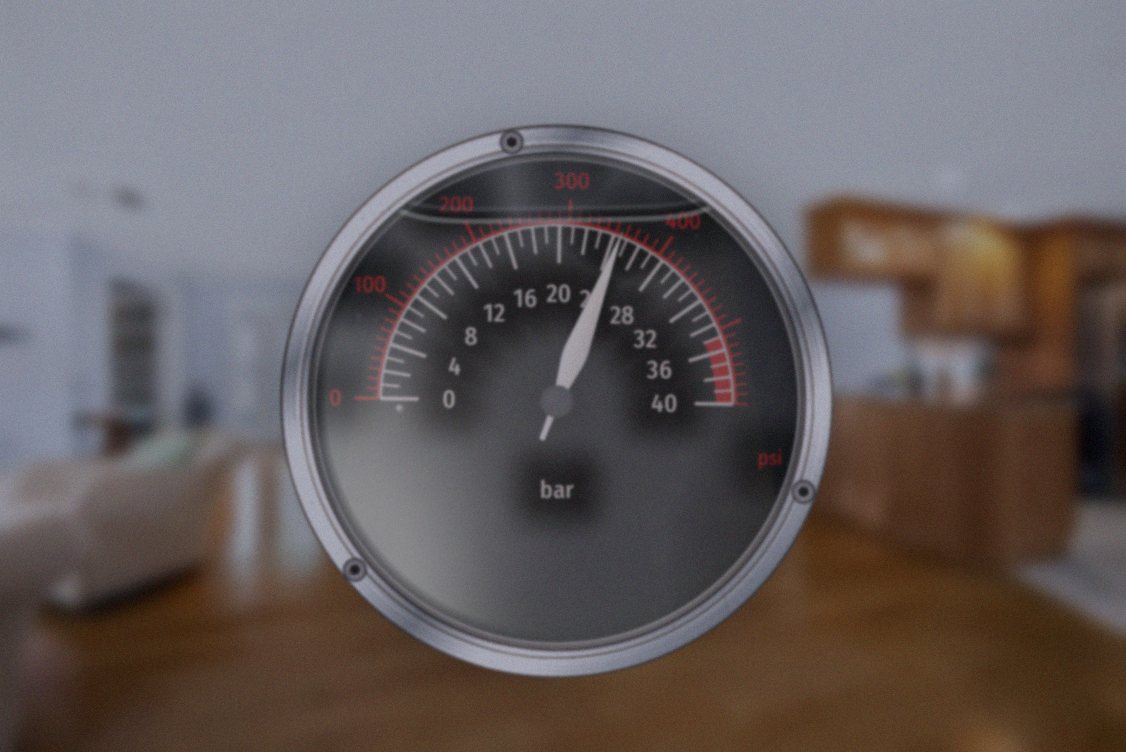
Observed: 24.5 bar
